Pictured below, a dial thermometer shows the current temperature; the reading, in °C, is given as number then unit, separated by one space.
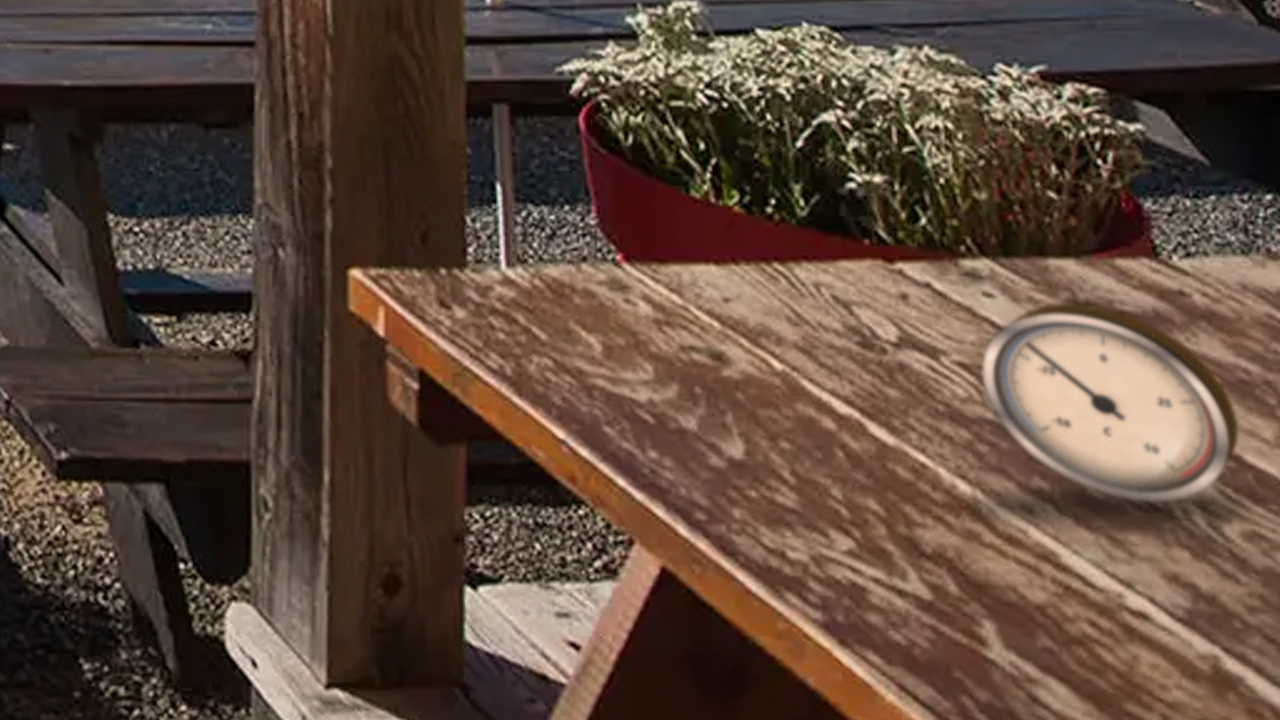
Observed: -20 °C
